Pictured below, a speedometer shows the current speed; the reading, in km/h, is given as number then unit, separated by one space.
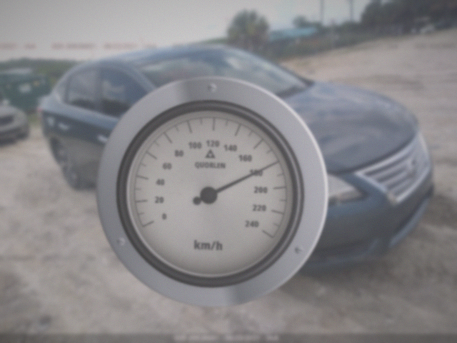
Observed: 180 km/h
